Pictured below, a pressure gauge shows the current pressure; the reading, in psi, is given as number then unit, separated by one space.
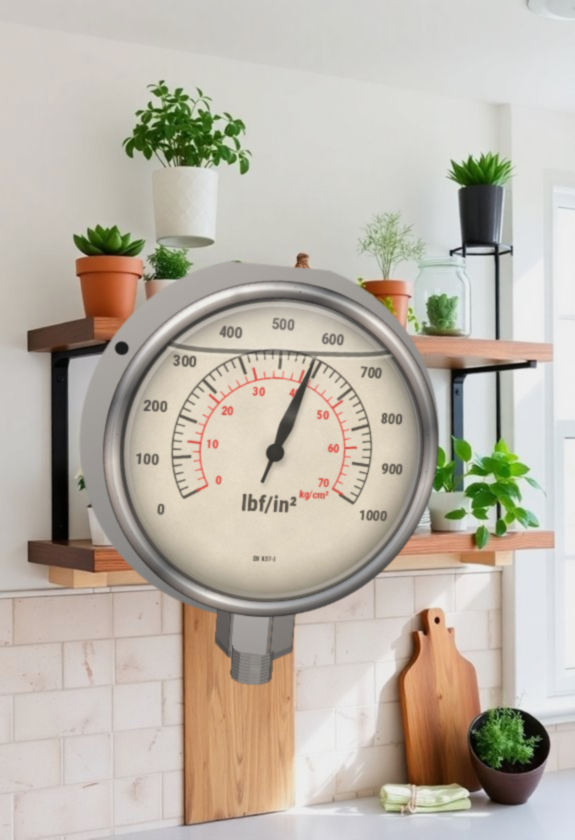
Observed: 580 psi
